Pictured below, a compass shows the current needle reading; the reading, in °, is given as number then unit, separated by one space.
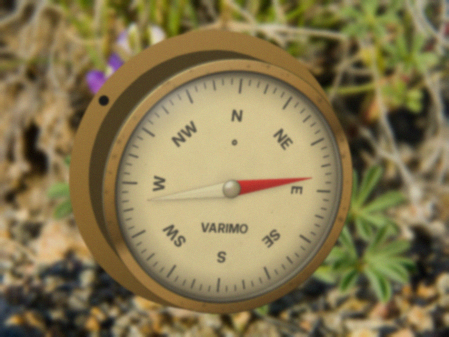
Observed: 80 °
